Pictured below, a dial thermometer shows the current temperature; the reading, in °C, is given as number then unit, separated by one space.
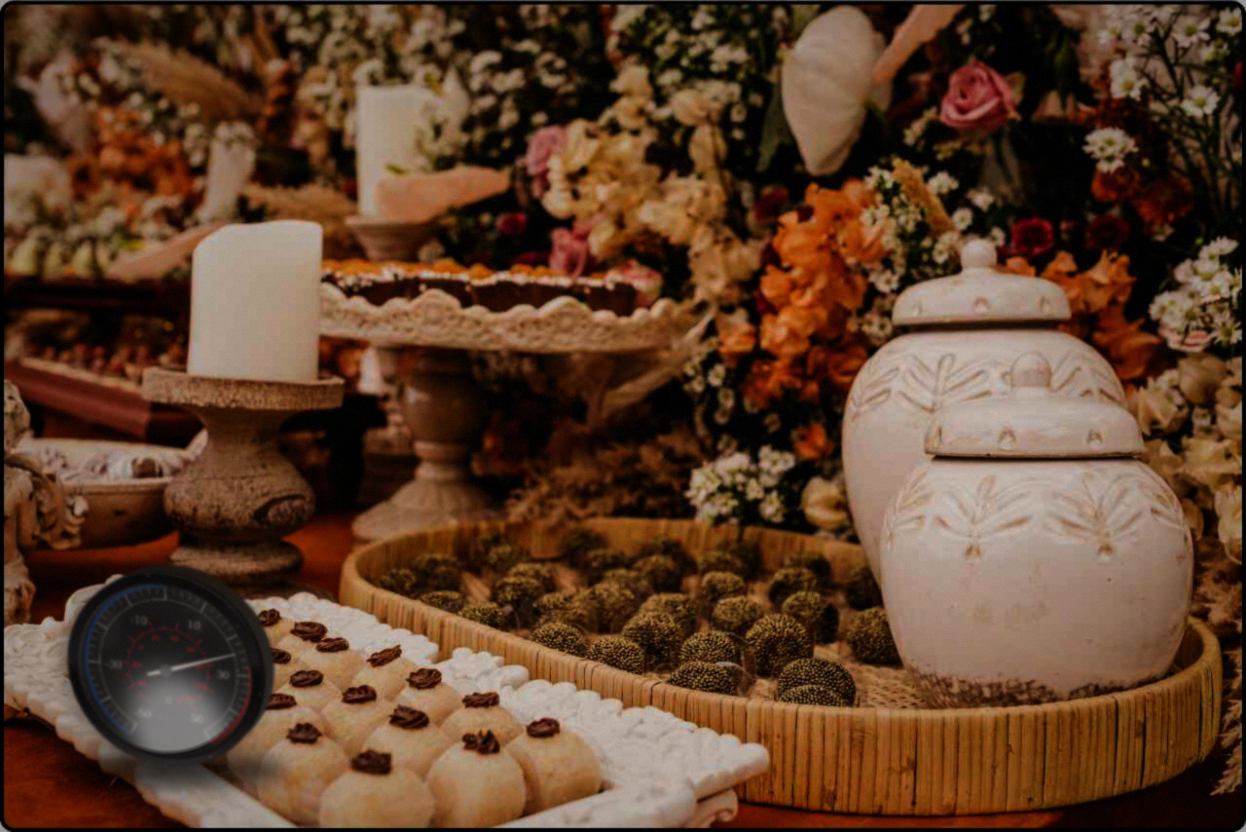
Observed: 24 °C
